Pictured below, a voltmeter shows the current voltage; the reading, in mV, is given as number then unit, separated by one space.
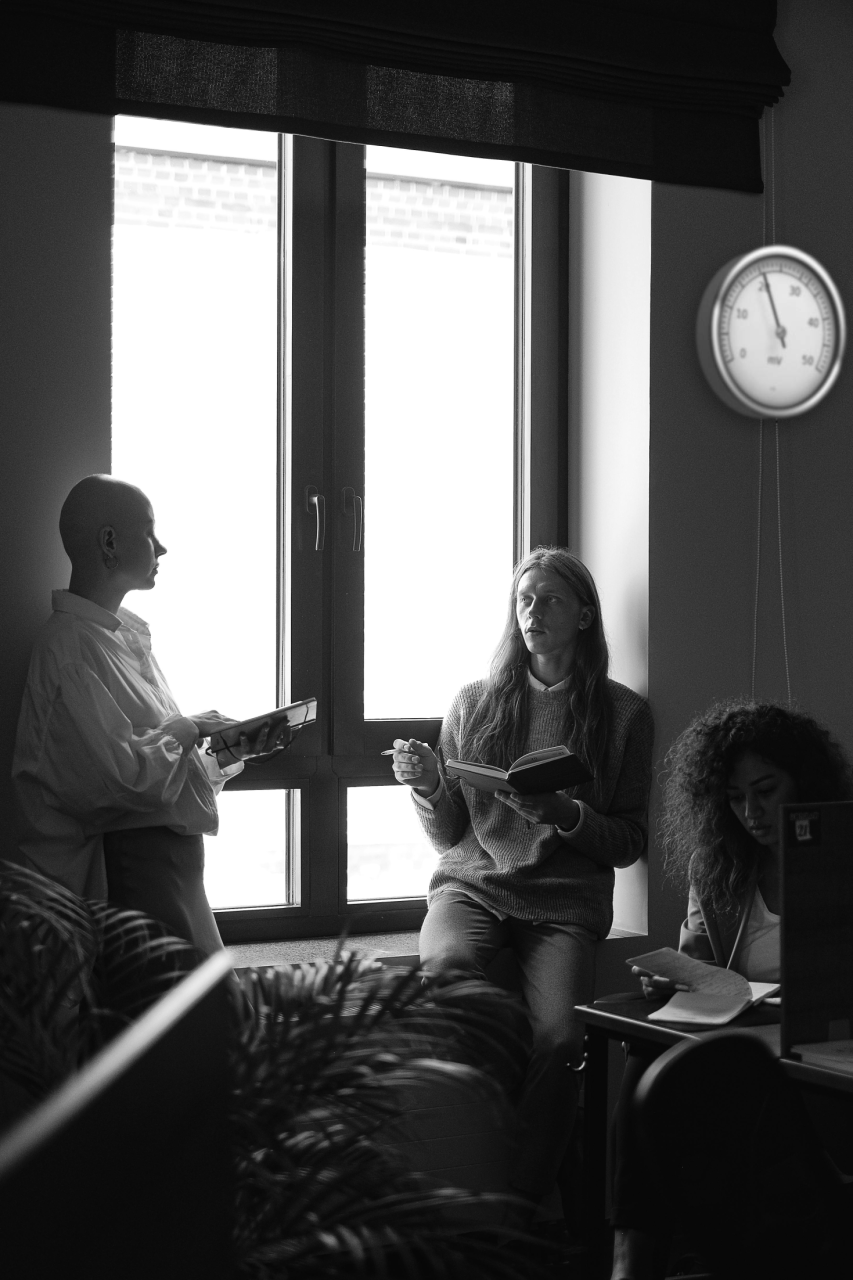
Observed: 20 mV
